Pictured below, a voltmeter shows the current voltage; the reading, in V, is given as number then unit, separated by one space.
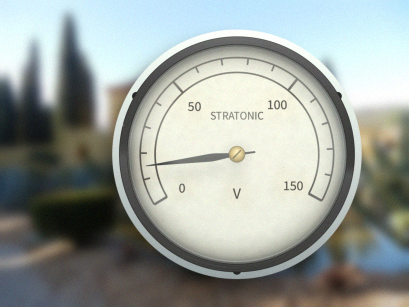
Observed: 15 V
